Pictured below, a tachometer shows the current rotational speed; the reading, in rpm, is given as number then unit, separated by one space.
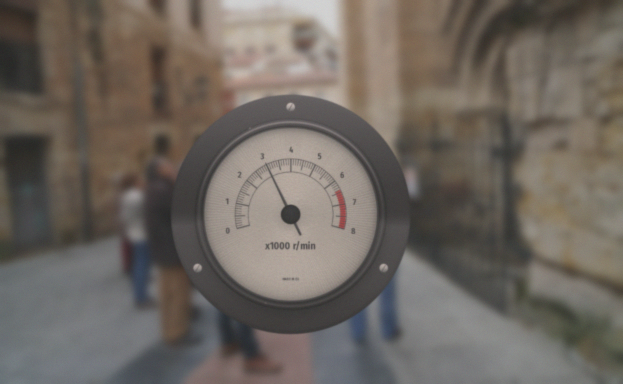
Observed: 3000 rpm
